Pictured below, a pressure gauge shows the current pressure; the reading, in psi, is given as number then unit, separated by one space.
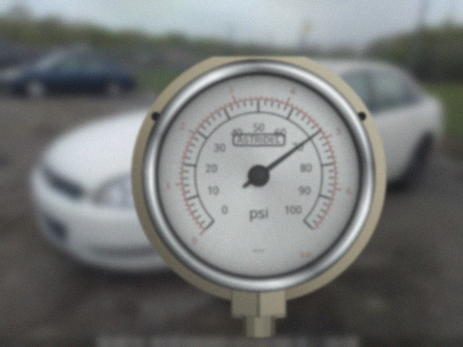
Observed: 70 psi
